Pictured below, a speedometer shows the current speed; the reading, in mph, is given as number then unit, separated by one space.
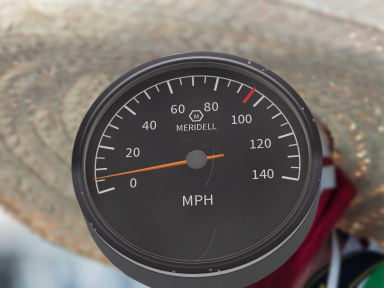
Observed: 5 mph
